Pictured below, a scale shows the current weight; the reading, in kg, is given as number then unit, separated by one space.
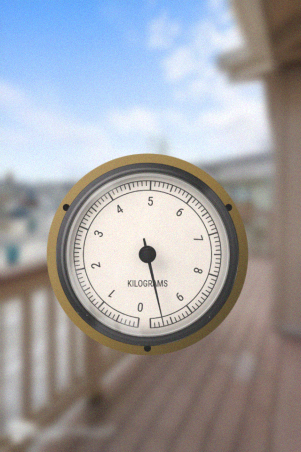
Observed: 9.7 kg
